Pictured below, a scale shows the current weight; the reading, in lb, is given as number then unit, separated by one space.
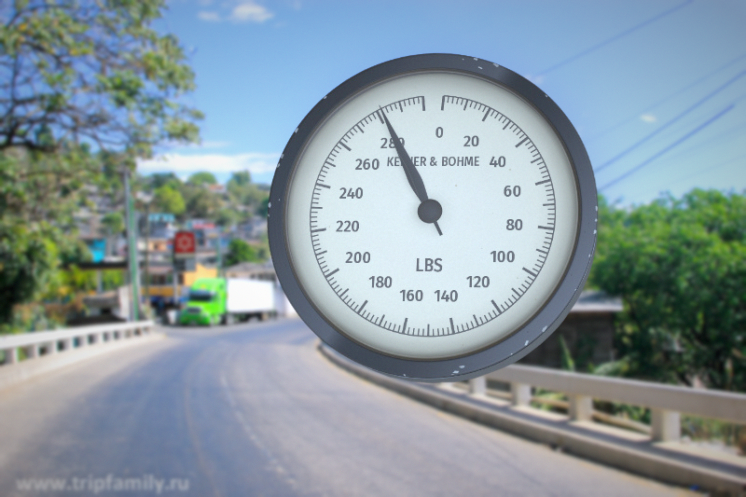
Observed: 282 lb
